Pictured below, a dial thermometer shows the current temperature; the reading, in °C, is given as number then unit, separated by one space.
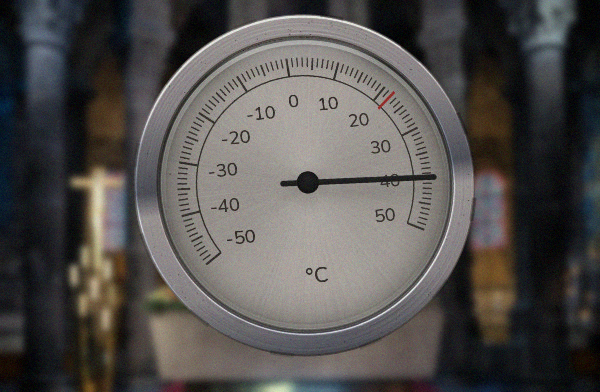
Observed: 40 °C
